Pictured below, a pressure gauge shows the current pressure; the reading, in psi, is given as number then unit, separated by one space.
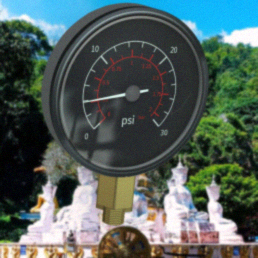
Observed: 4 psi
